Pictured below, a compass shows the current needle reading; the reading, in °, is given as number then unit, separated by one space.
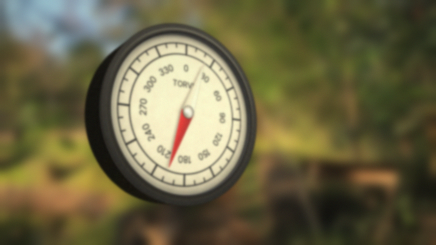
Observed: 200 °
